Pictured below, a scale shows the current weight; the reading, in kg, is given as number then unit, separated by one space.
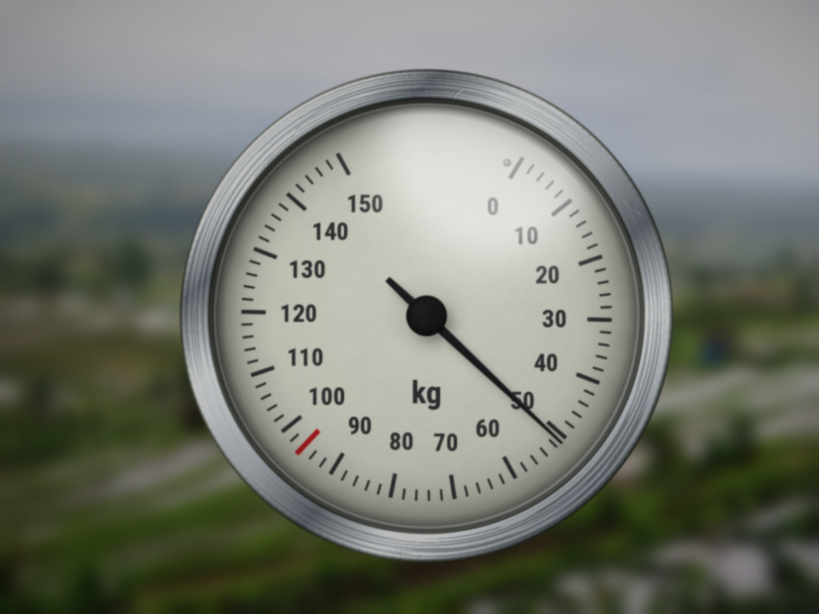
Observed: 51 kg
